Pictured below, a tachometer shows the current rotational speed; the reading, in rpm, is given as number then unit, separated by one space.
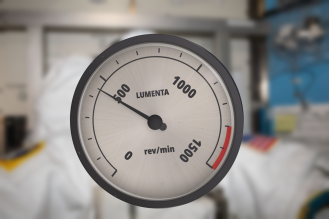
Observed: 450 rpm
